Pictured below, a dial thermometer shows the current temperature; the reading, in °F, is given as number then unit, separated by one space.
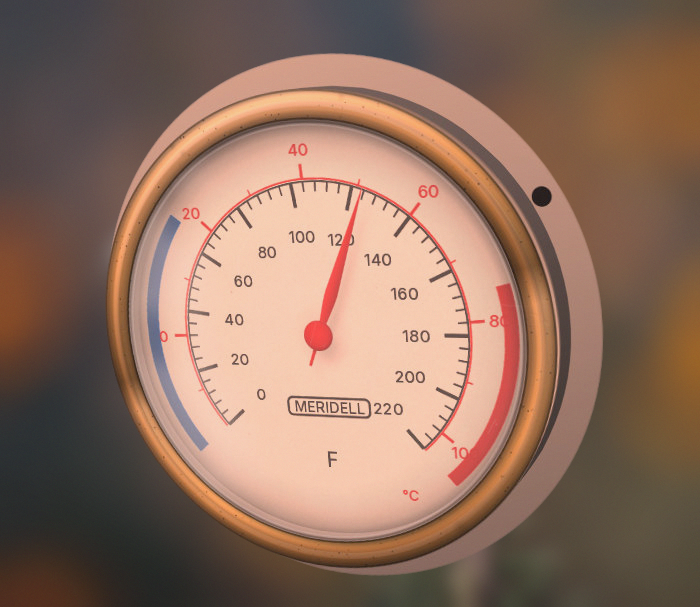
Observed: 124 °F
